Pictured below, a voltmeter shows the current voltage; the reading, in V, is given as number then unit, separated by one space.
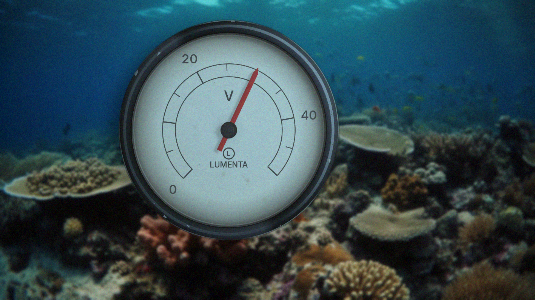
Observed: 30 V
